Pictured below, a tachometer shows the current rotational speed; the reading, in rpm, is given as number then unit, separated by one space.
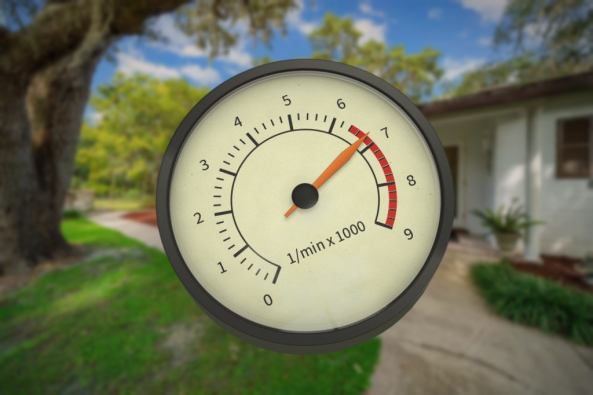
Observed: 6800 rpm
